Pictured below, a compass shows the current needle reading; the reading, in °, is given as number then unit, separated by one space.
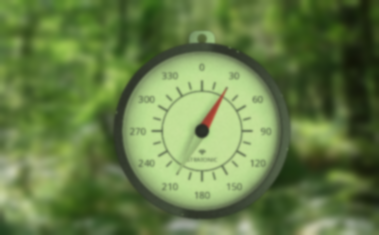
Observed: 30 °
